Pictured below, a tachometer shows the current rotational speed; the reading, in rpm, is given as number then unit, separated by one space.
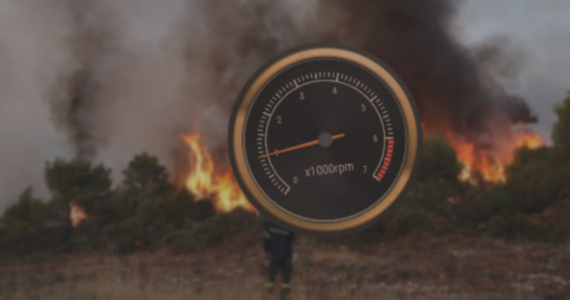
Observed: 1000 rpm
